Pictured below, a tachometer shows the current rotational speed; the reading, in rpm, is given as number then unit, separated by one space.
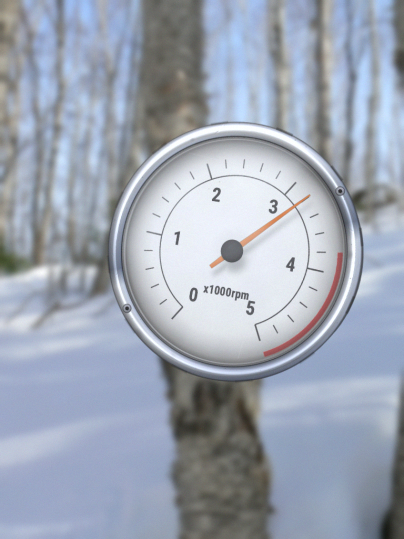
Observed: 3200 rpm
